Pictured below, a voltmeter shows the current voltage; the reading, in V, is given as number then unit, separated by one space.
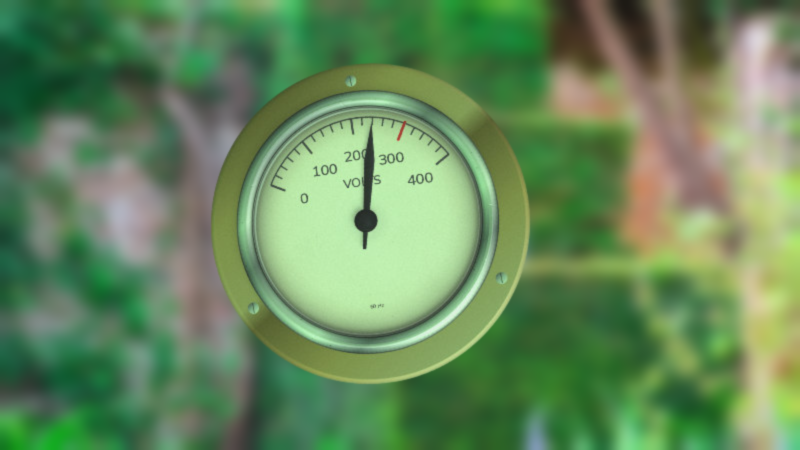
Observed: 240 V
